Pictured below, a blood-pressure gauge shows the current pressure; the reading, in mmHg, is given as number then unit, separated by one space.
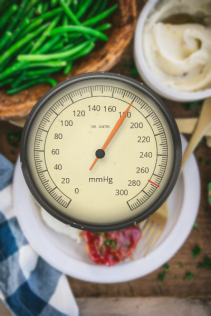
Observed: 180 mmHg
